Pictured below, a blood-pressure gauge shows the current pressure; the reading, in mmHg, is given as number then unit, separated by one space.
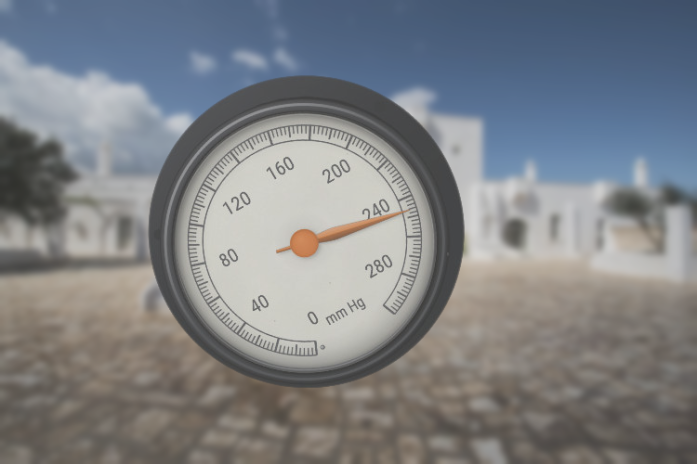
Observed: 246 mmHg
